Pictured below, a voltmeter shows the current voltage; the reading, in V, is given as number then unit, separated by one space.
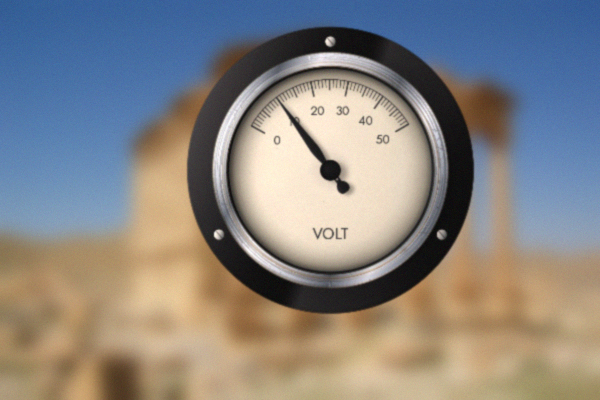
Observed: 10 V
